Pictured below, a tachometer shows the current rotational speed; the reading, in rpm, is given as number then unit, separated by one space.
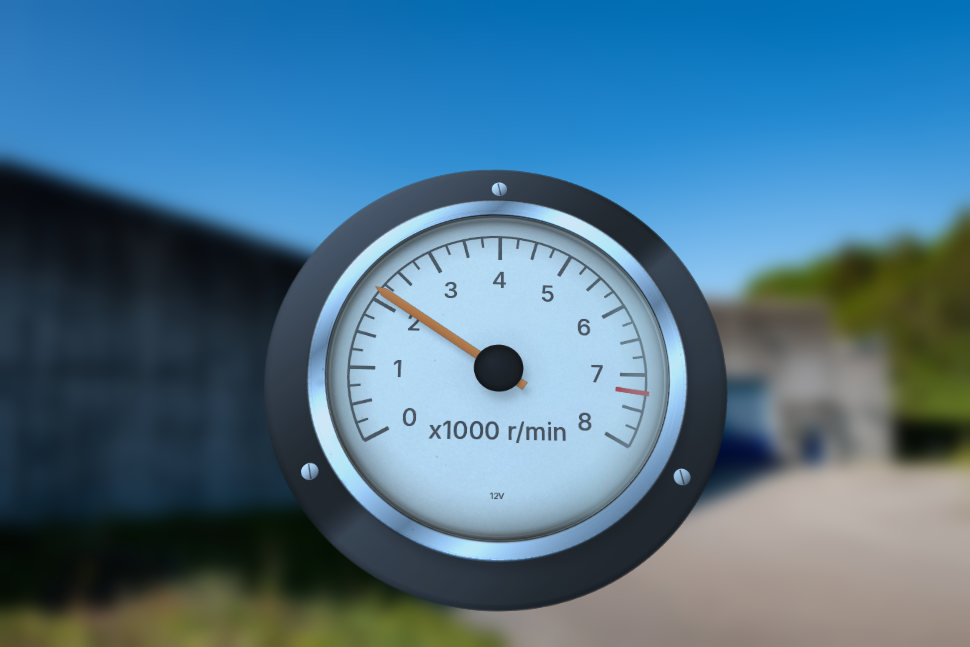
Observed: 2125 rpm
